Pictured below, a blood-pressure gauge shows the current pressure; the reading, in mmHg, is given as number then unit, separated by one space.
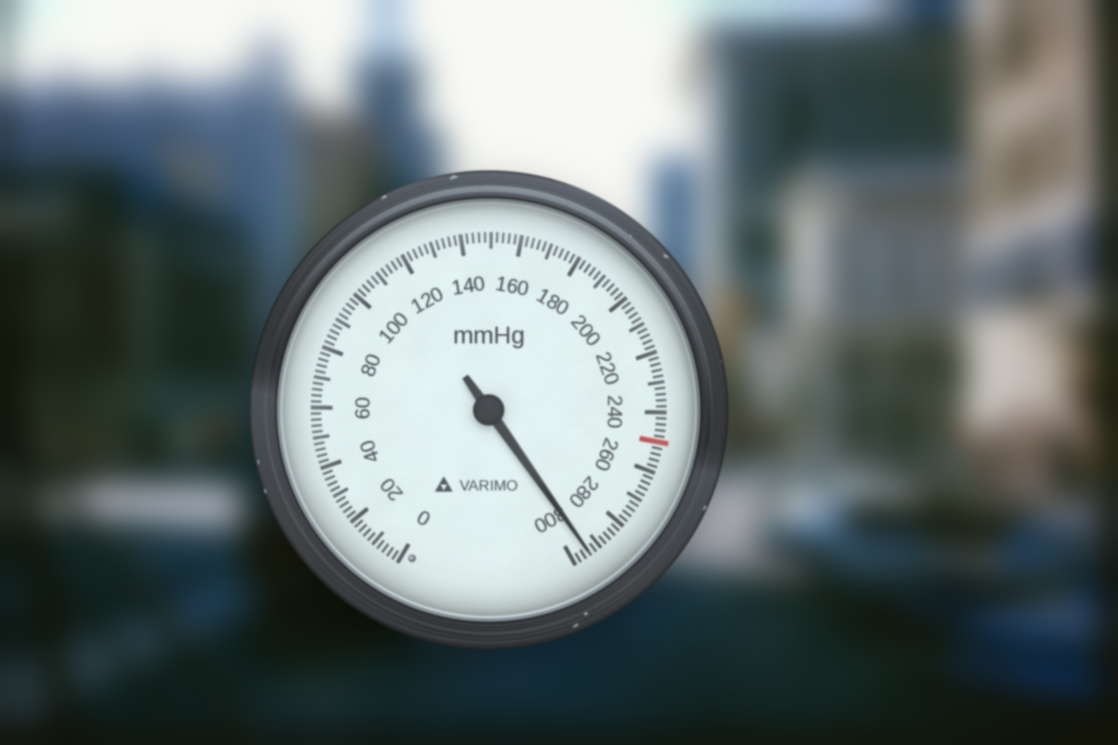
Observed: 294 mmHg
